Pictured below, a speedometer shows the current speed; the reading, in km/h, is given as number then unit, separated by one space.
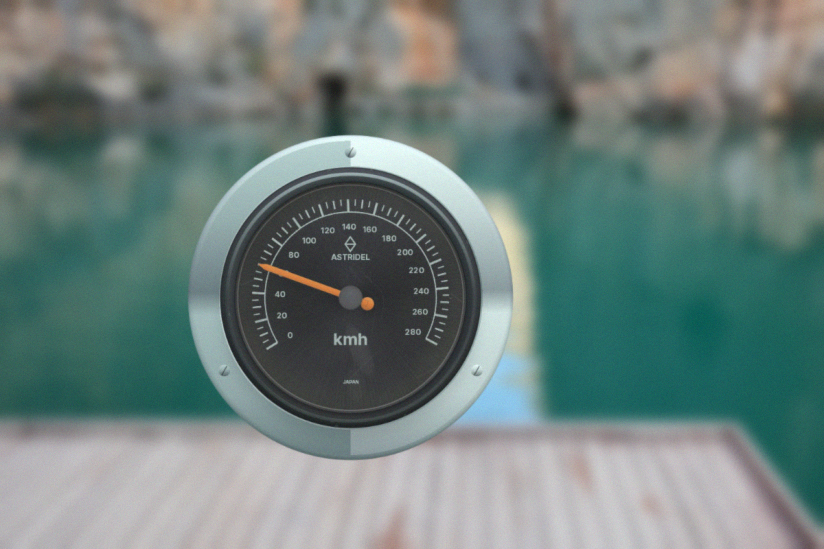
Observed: 60 km/h
